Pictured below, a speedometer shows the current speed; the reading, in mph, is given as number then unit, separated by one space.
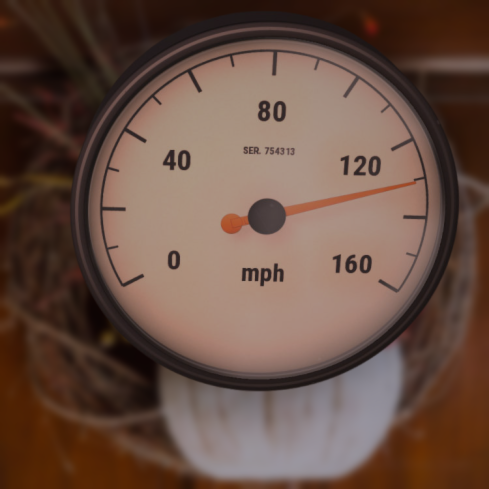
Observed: 130 mph
